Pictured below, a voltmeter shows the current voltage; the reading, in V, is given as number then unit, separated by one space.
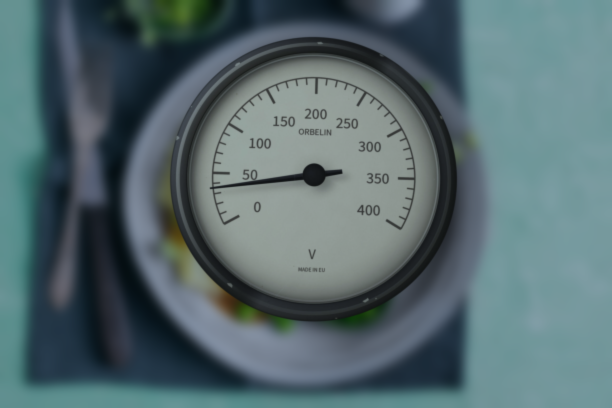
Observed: 35 V
